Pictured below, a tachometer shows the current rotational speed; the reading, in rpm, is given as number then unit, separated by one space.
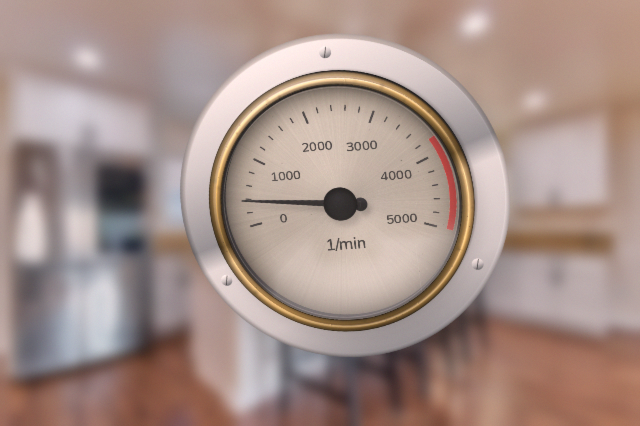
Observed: 400 rpm
